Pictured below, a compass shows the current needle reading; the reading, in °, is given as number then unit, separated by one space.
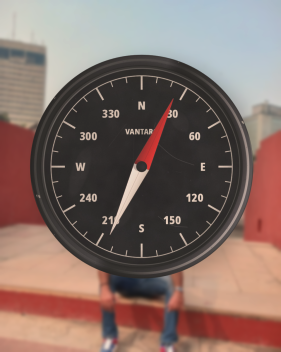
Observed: 25 °
